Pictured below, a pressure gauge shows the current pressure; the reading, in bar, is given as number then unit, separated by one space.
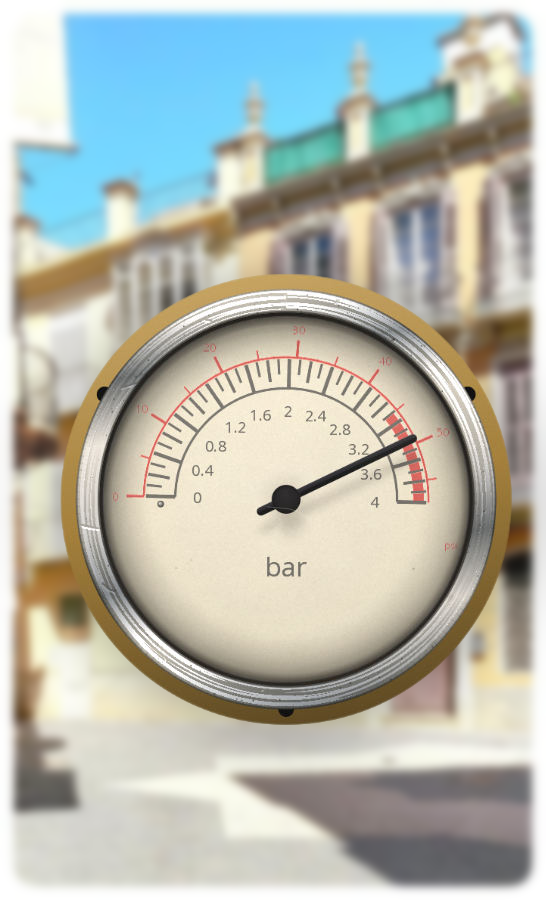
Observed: 3.4 bar
